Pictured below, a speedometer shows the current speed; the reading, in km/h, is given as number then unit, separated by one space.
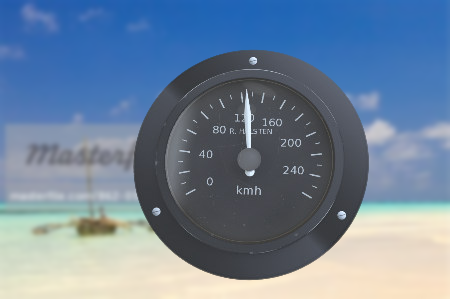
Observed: 125 km/h
